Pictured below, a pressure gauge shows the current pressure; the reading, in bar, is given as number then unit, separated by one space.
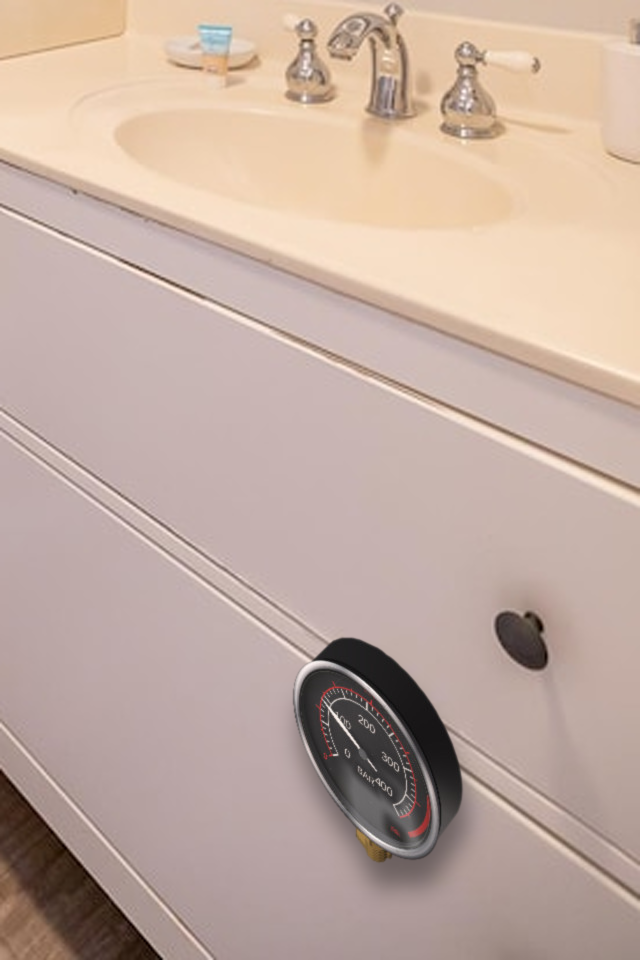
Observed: 100 bar
